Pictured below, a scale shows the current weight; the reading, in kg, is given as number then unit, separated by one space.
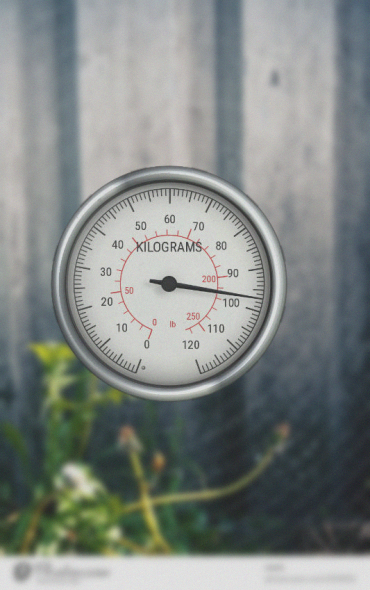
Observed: 97 kg
